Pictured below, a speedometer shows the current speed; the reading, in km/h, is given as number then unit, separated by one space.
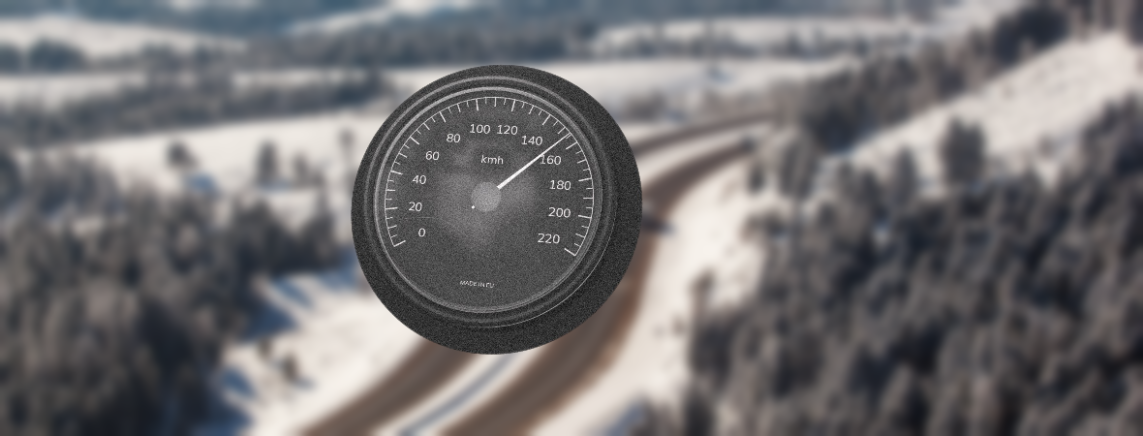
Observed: 155 km/h
